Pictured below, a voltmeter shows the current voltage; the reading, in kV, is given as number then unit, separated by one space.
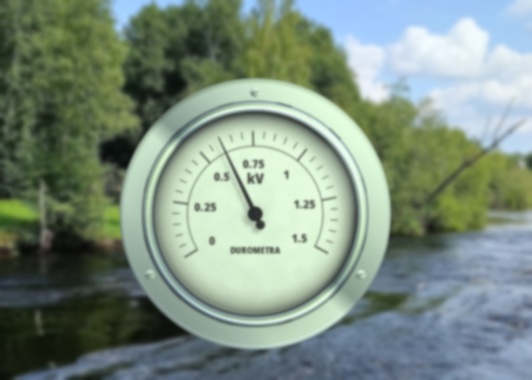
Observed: 0.6 kV
